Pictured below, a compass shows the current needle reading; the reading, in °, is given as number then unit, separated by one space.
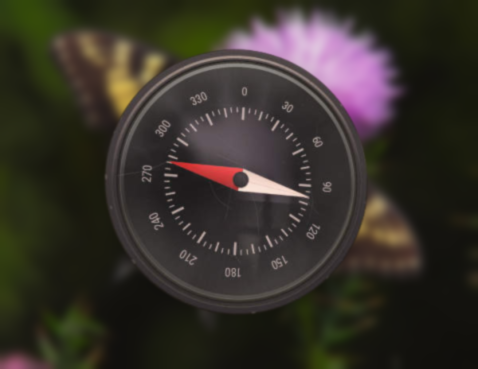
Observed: 280 °
